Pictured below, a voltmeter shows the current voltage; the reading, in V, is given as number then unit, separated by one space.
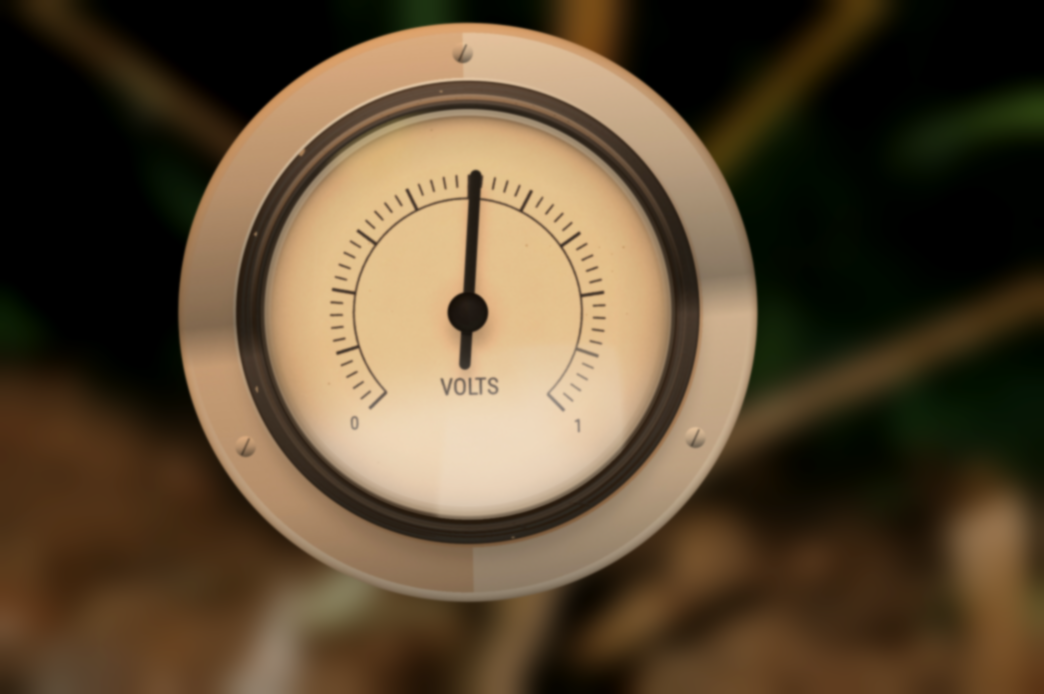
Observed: 0.51 V
